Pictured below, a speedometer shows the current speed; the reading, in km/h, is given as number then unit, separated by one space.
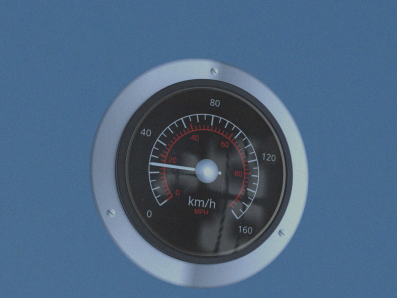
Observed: 25 km/h
